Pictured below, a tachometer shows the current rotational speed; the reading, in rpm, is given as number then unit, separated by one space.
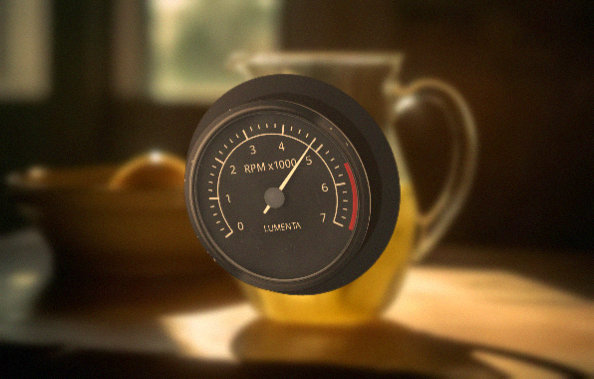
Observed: 4800 rpm
